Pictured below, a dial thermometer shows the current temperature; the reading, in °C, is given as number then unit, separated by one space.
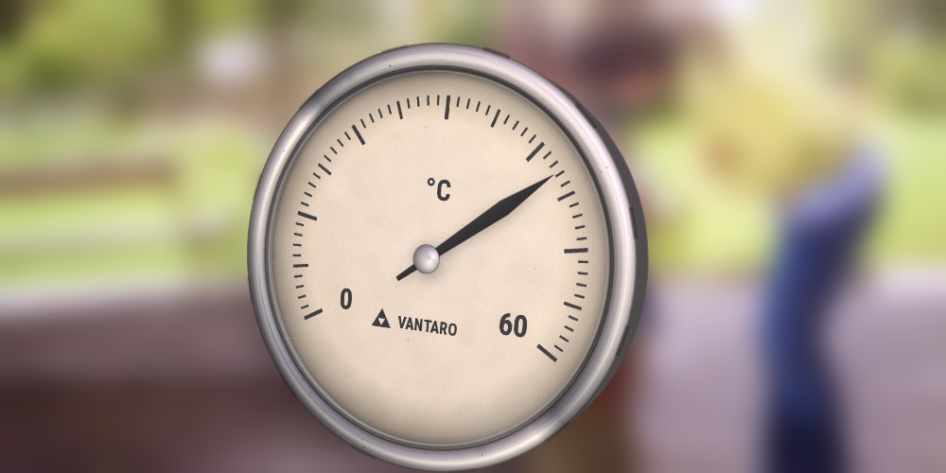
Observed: 43 °C
